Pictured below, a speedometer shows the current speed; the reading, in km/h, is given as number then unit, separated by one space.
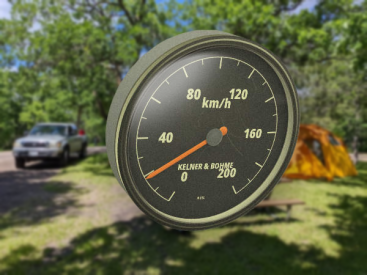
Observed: 20 km/h
